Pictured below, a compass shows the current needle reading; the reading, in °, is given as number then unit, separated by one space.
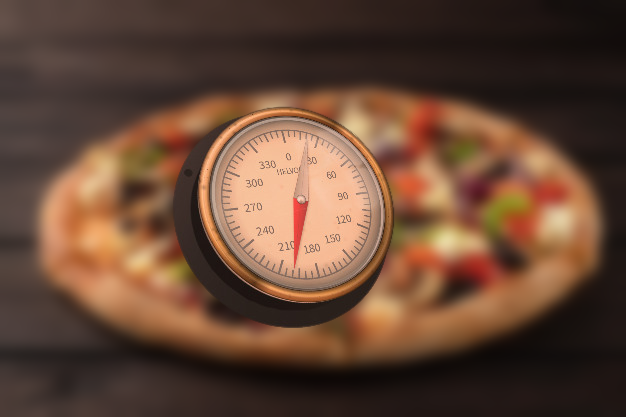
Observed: 200 °
